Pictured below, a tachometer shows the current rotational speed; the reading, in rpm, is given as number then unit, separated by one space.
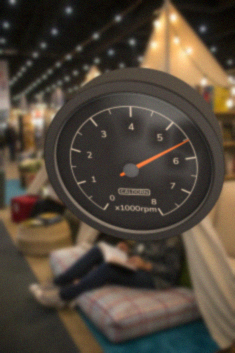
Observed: 5500 rpm
